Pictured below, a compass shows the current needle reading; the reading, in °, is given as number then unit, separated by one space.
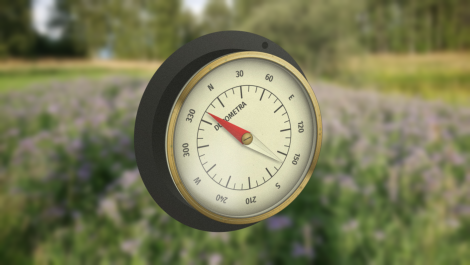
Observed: 340 °
